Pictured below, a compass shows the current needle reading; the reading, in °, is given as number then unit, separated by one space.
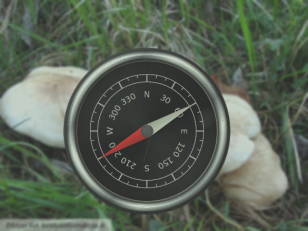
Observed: 240 °
